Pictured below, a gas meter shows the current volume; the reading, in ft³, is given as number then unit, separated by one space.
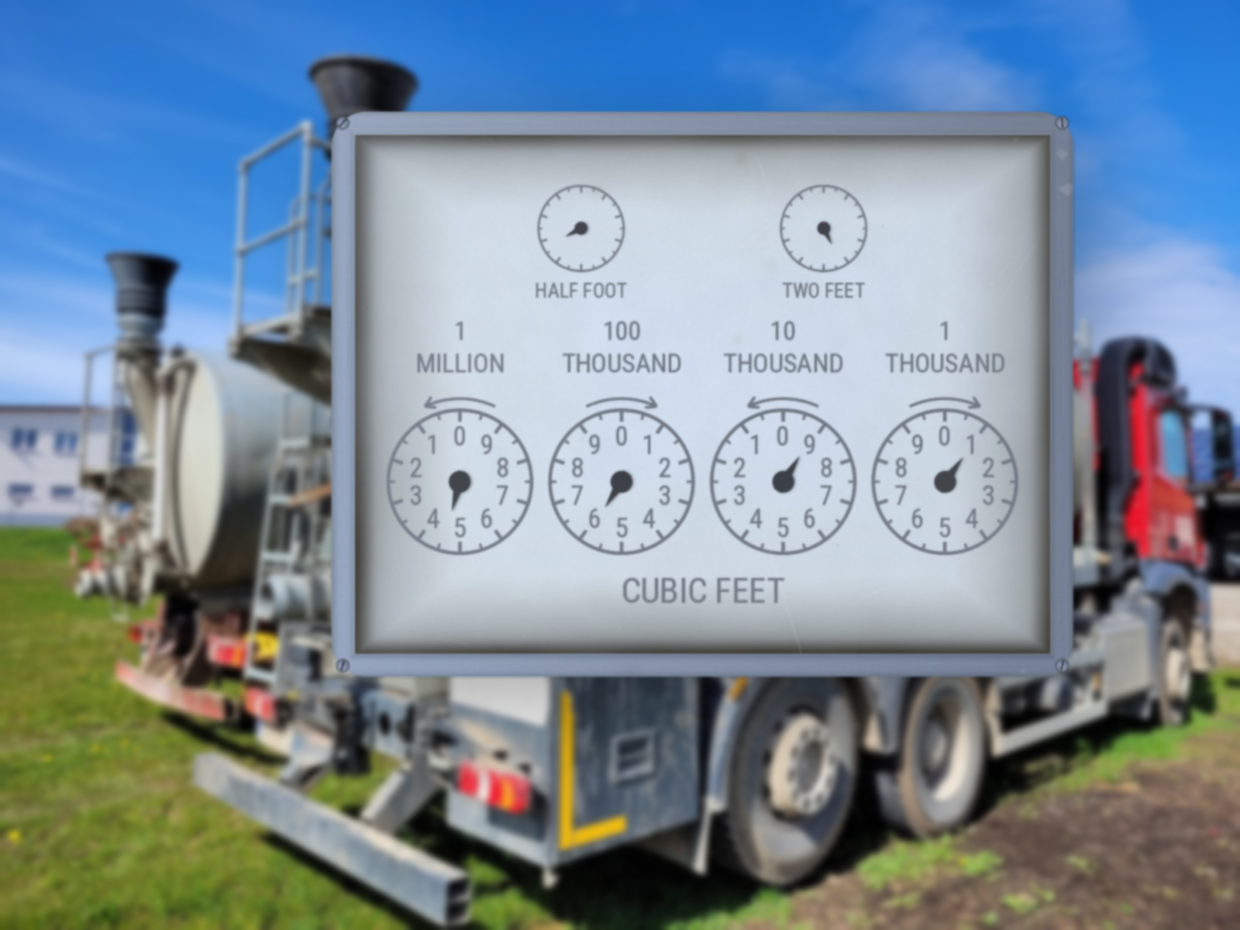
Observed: 459100 ft³
